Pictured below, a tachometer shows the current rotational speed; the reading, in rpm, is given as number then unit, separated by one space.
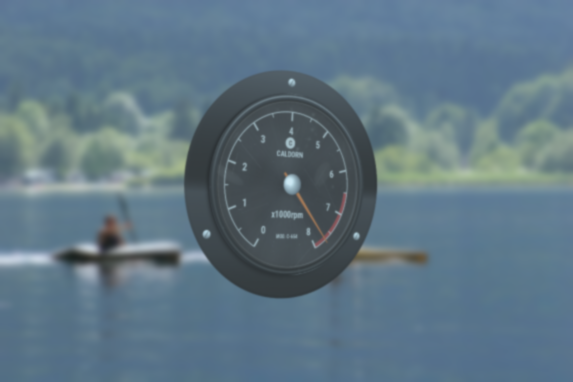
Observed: 7750 rpm
